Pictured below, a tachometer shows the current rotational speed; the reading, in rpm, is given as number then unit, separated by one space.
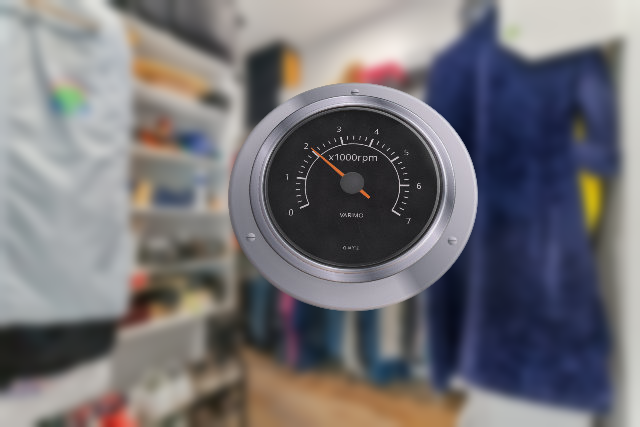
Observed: 2000 rpm
